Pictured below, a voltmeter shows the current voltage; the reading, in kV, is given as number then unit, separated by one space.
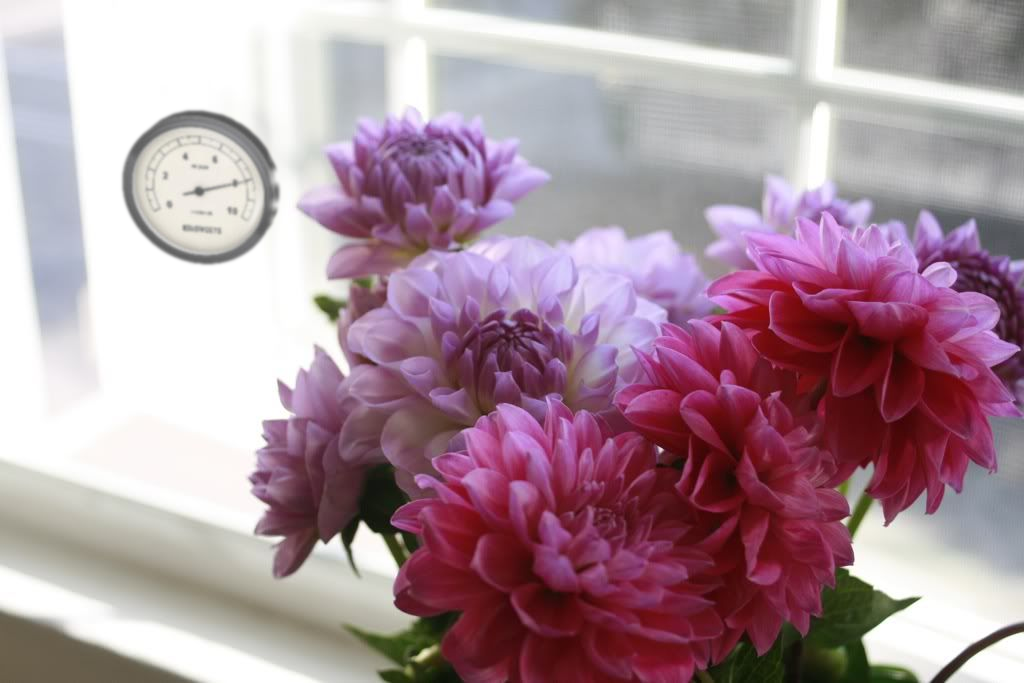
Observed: 8 kV
